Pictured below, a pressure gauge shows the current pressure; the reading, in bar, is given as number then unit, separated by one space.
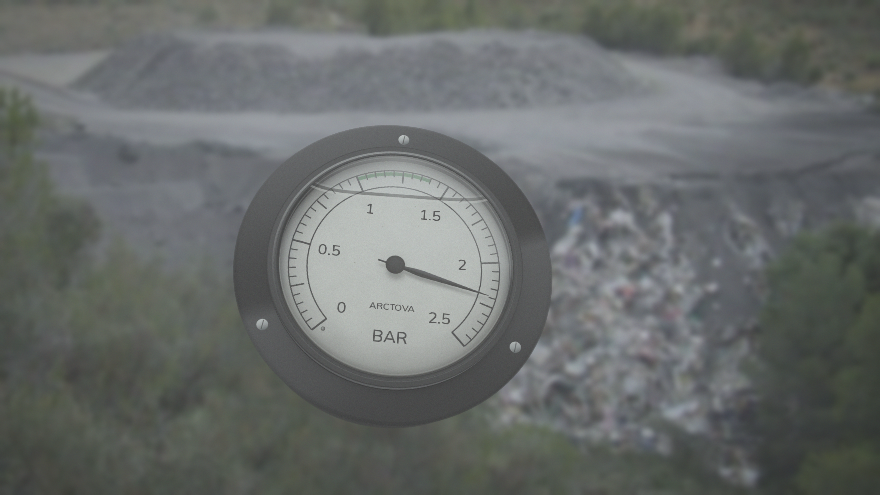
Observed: 2.2 bar
